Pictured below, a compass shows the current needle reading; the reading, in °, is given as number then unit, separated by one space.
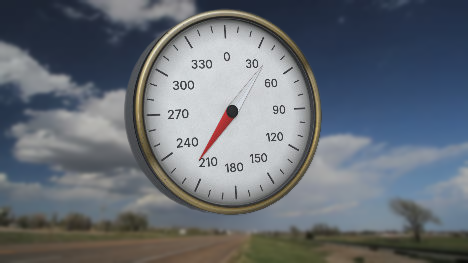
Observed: 220 °
